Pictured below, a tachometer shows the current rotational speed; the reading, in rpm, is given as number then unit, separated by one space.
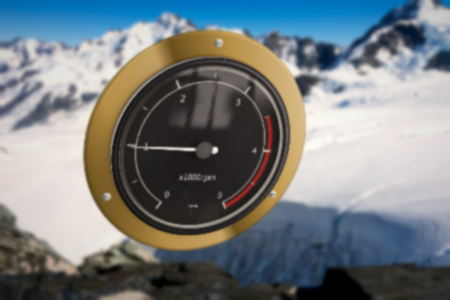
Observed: 1000 rpm
